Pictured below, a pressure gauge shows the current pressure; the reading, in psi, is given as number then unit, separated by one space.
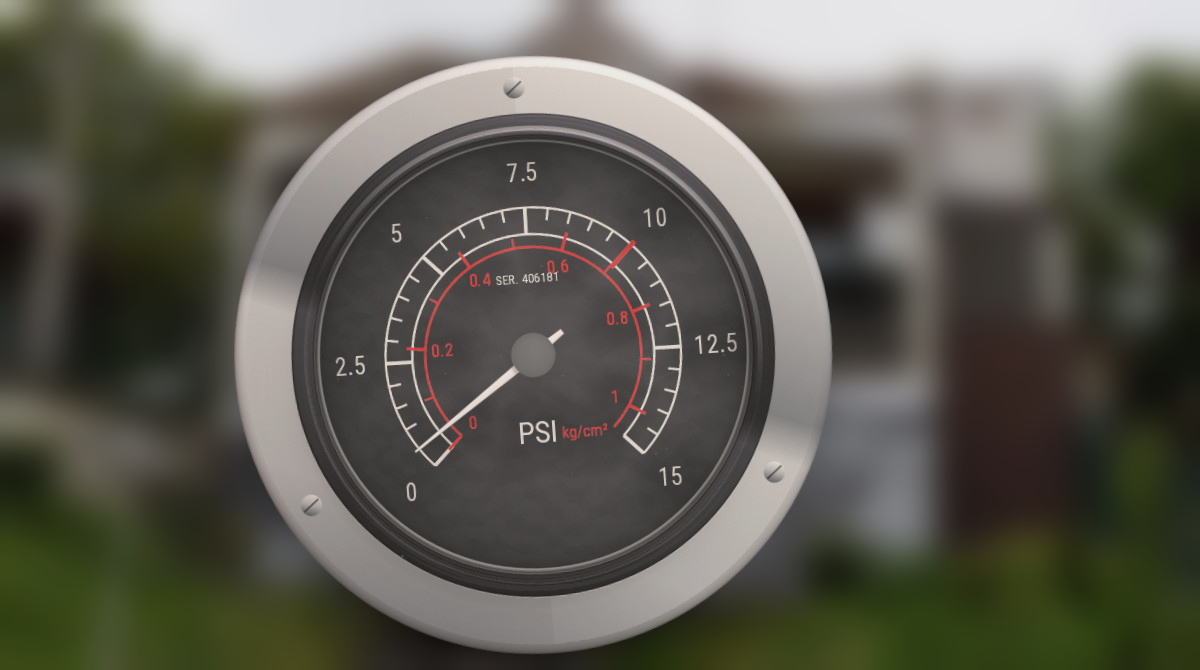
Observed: 0.5 psi
